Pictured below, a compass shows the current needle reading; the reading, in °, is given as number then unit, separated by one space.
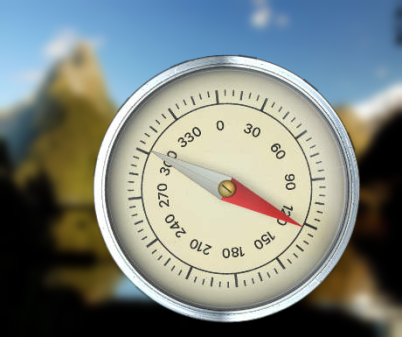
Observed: 122.5 °
